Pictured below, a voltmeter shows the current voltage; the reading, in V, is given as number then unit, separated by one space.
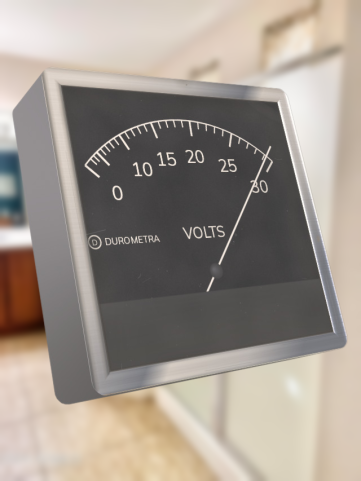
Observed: 29 V
